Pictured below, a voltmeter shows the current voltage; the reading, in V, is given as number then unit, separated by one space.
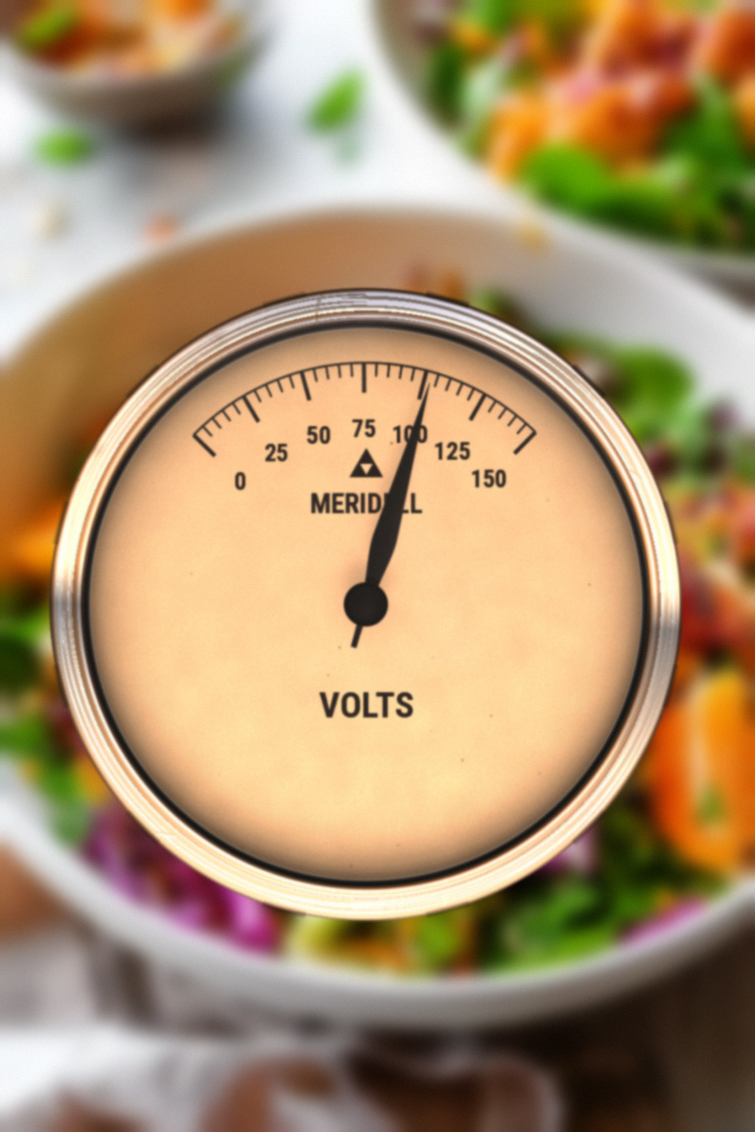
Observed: 102.5 V
